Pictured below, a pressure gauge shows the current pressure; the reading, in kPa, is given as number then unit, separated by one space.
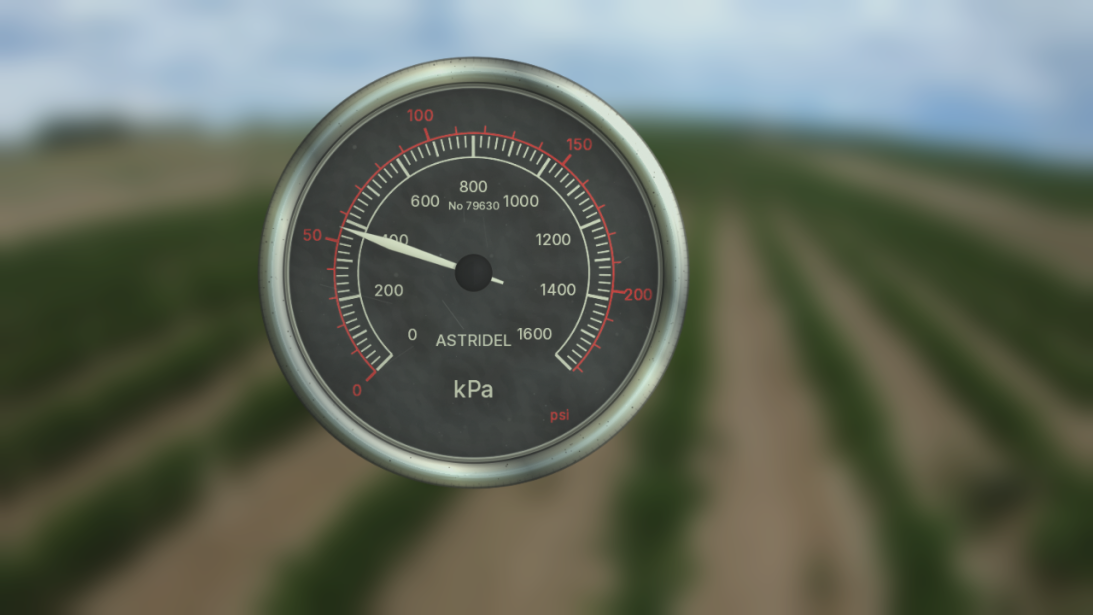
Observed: 380 kPa
